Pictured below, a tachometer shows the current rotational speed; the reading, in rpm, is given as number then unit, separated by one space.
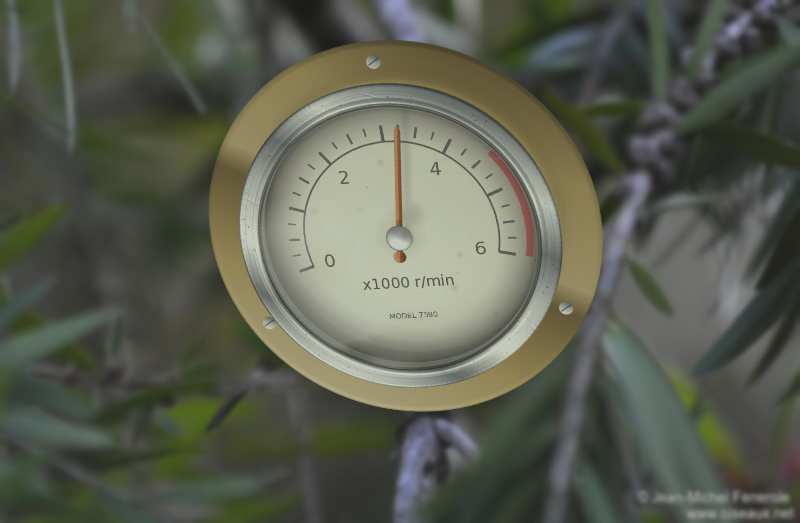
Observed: 3250 rpm
